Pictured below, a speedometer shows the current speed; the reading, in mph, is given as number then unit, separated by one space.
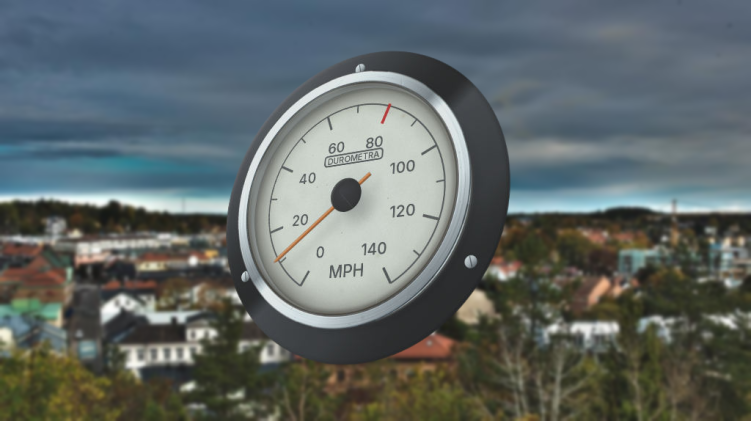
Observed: 10 mph
